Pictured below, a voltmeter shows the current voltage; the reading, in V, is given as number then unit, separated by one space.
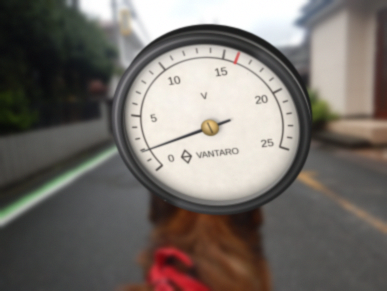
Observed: 2 V
